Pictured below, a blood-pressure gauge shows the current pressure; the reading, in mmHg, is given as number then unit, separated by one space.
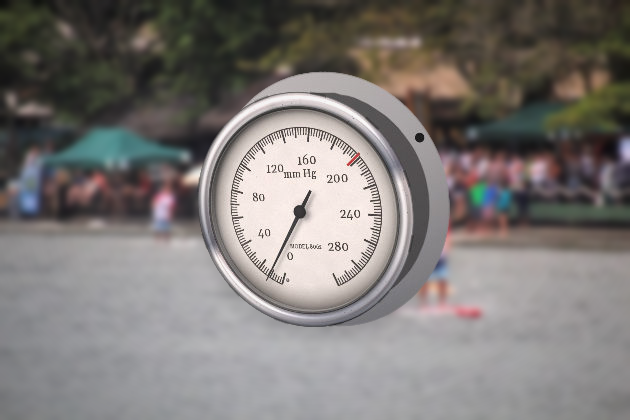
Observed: 10 mmHg
